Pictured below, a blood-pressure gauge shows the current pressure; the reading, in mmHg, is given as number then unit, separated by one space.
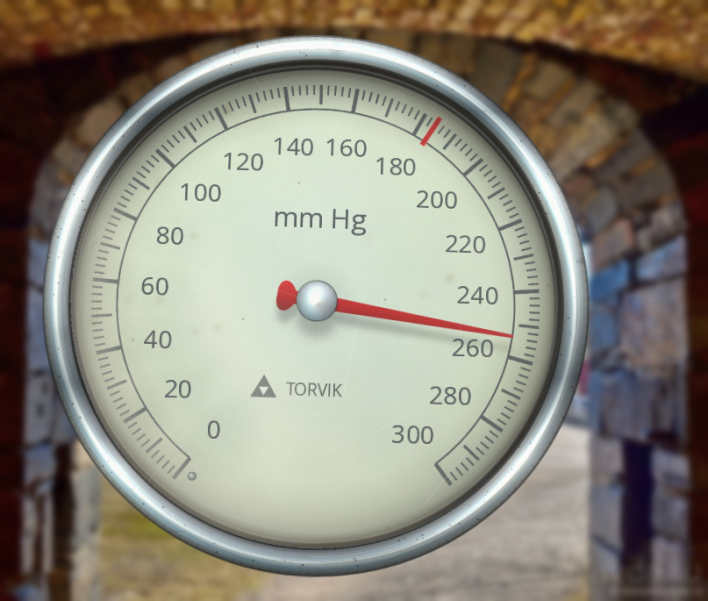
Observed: 254 mmHg
